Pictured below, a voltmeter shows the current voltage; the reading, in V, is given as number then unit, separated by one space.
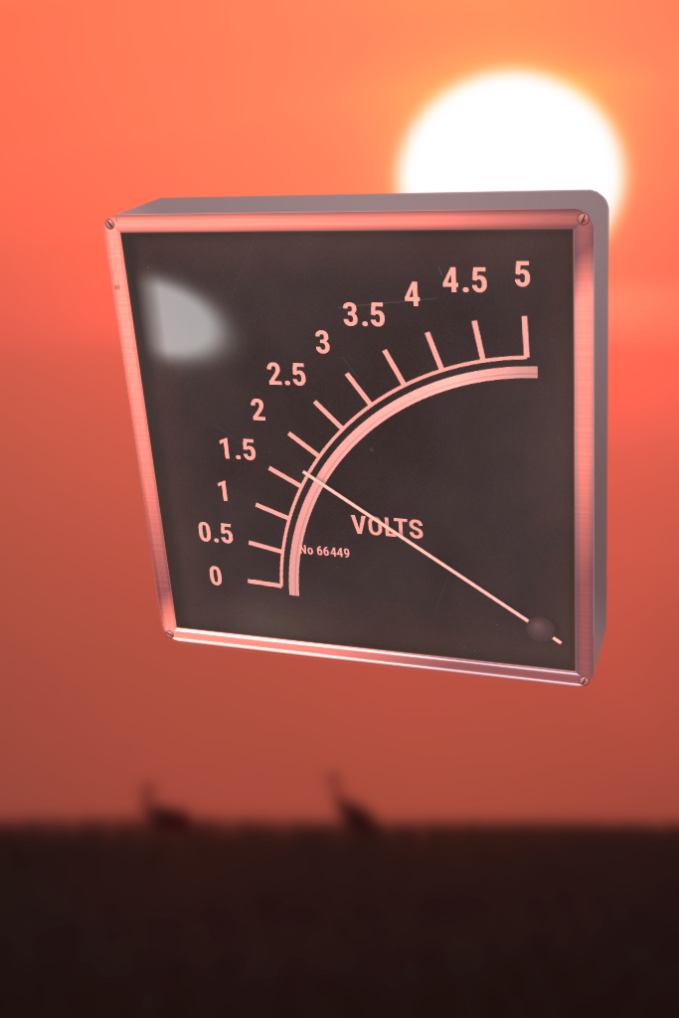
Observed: 1.75 V
